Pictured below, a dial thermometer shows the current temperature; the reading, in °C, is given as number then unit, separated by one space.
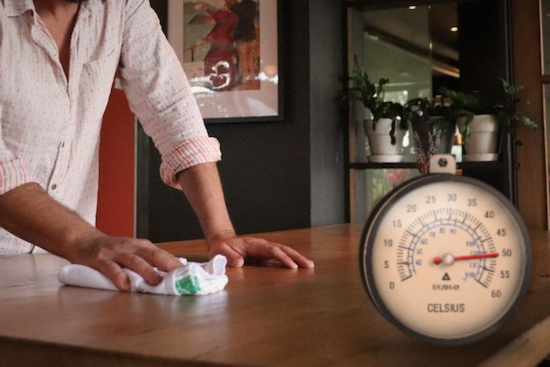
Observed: 50 °C
